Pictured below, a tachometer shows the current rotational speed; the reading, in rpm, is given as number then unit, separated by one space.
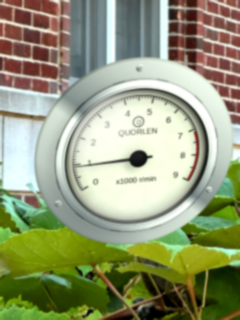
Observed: 1000 rpm
